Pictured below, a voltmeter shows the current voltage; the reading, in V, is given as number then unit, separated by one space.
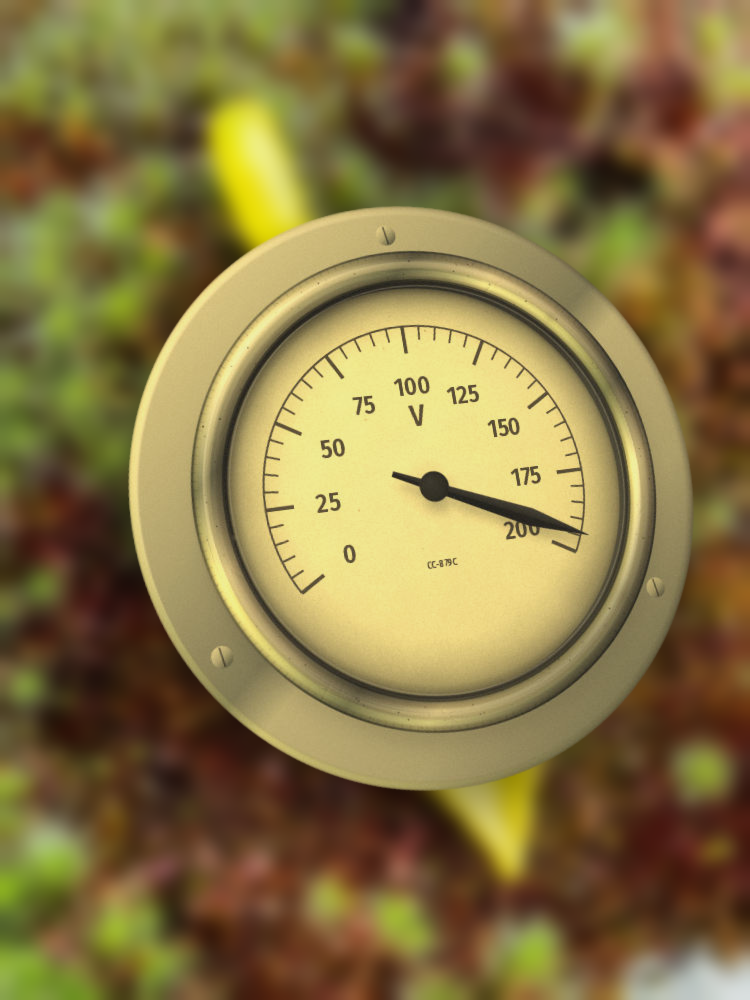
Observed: 195 V
